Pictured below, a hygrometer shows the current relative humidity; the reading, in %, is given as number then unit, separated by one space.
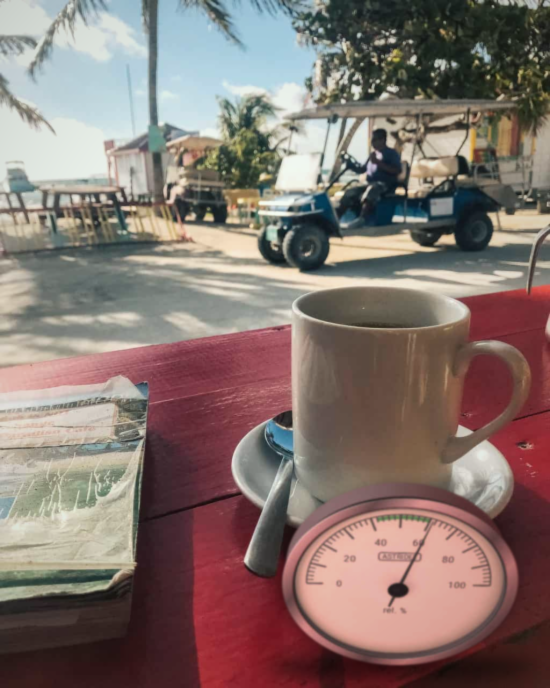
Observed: 60 %
